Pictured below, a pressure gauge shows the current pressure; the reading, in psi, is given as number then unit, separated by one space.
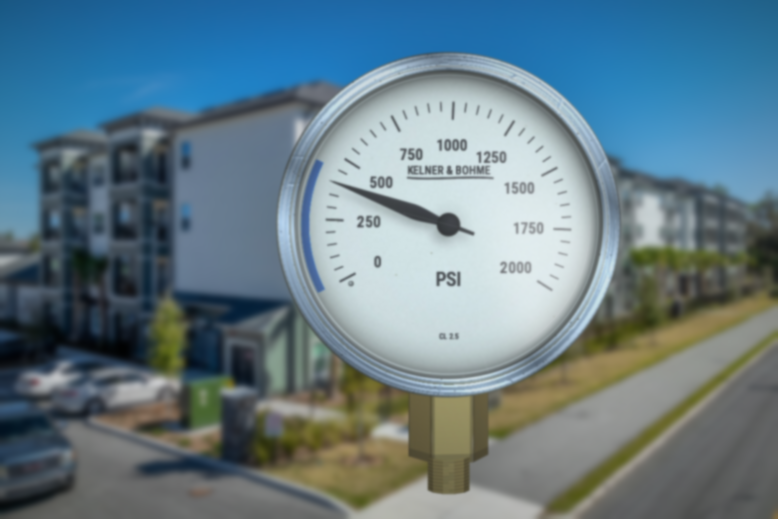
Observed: 400 psi
